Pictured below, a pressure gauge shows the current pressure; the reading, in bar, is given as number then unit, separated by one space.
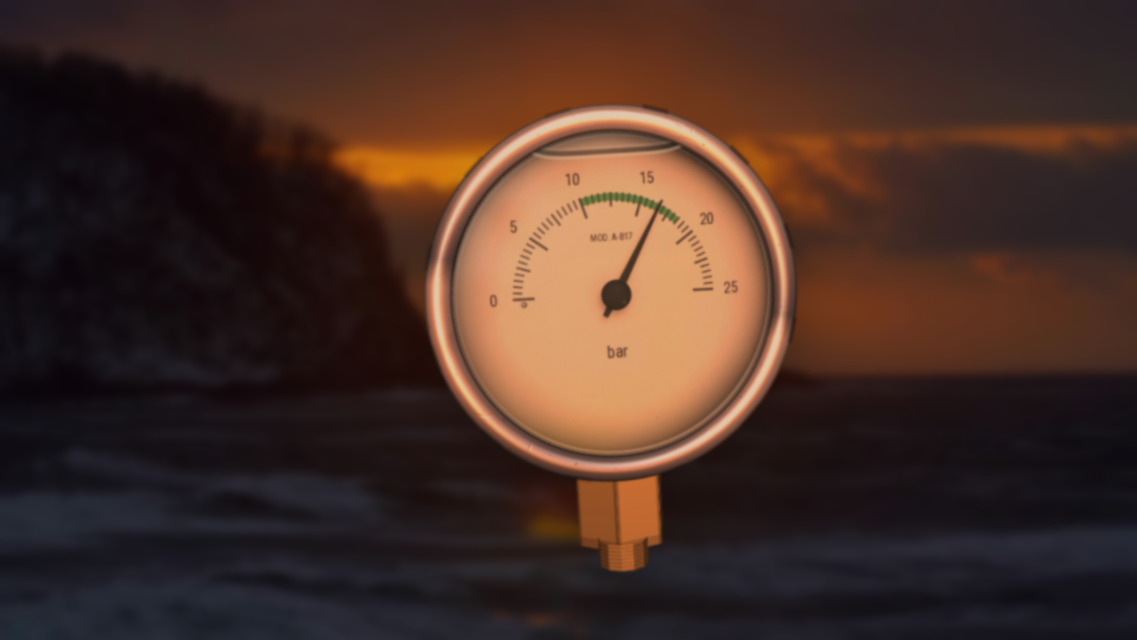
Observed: 16.5 bar
